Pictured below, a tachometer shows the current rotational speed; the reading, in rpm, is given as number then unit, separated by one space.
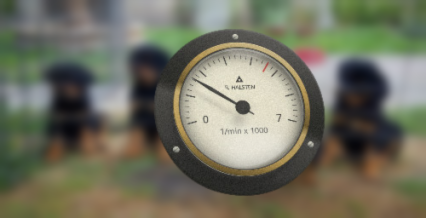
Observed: 1600 rpm
